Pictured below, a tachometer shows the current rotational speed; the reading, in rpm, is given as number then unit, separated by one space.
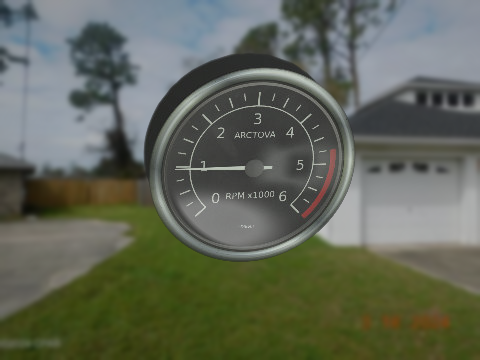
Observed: 1000 rpm
